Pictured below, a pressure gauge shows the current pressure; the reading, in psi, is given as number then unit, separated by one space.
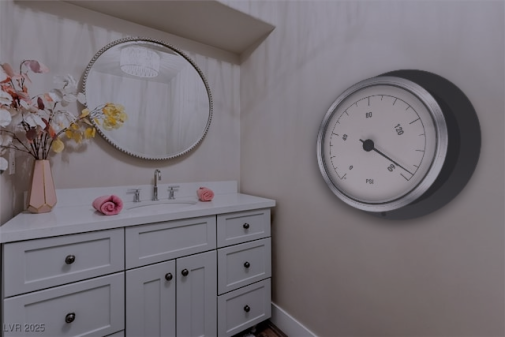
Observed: 155 psi
